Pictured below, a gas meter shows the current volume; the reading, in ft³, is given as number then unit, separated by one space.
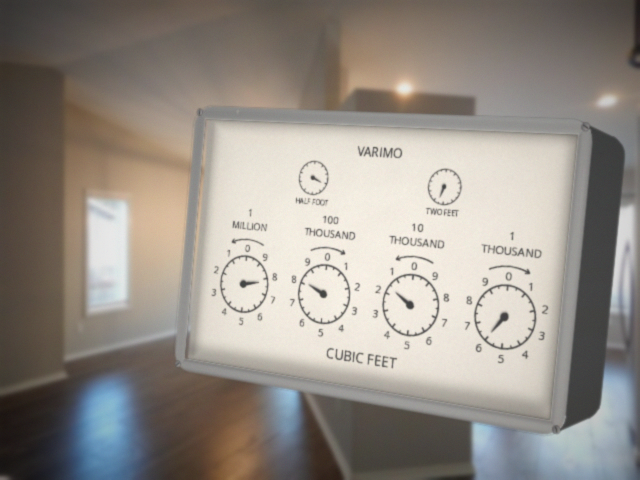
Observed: 781600 ft³
